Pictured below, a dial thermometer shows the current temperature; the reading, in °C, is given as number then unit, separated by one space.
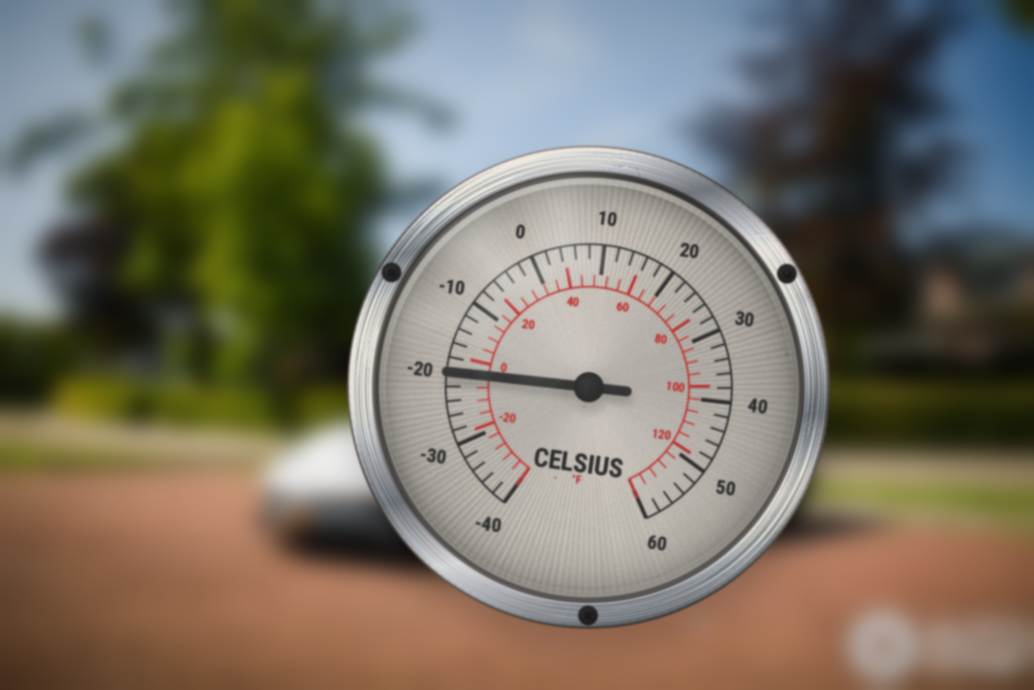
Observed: -20 °C
